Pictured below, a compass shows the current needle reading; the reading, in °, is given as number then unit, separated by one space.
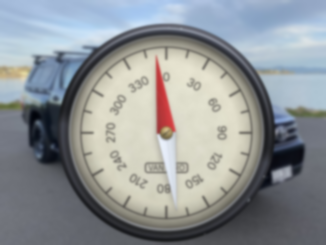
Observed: 352.5 °
